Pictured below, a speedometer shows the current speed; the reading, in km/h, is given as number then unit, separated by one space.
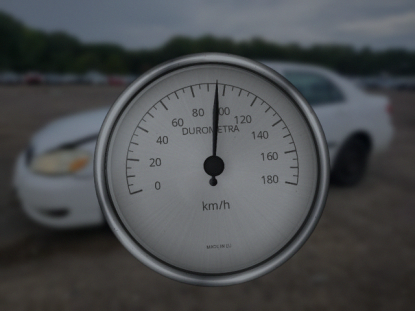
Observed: 95 km/h
